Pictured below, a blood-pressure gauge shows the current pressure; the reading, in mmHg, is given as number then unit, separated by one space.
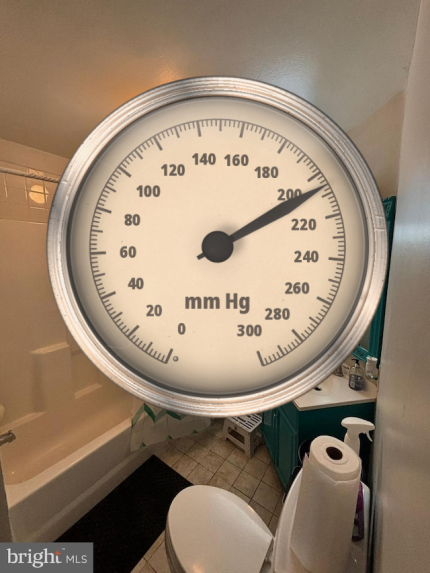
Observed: 206 mmHg
